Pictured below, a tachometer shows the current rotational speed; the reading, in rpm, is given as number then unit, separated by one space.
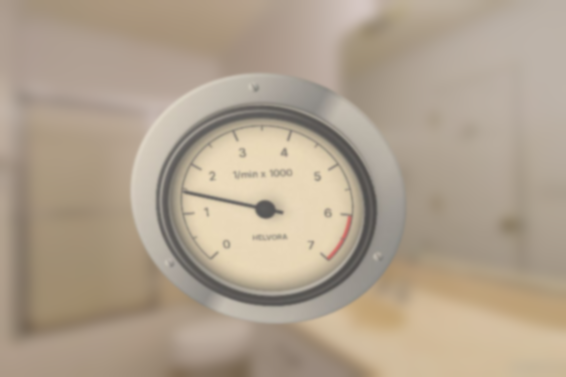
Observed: 1500 rpm
